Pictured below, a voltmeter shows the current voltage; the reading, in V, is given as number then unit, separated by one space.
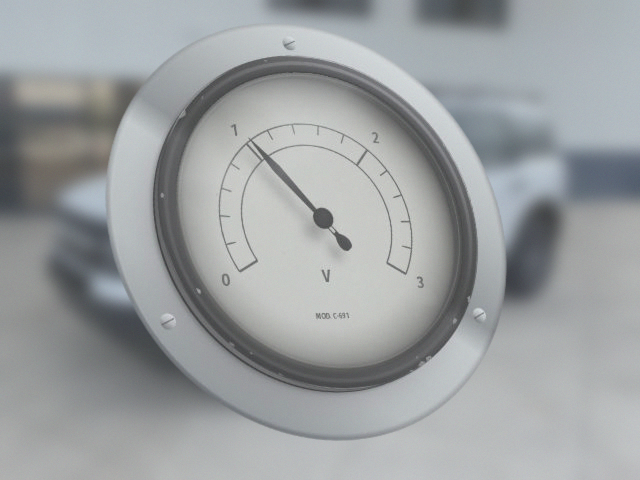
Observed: 1 V
